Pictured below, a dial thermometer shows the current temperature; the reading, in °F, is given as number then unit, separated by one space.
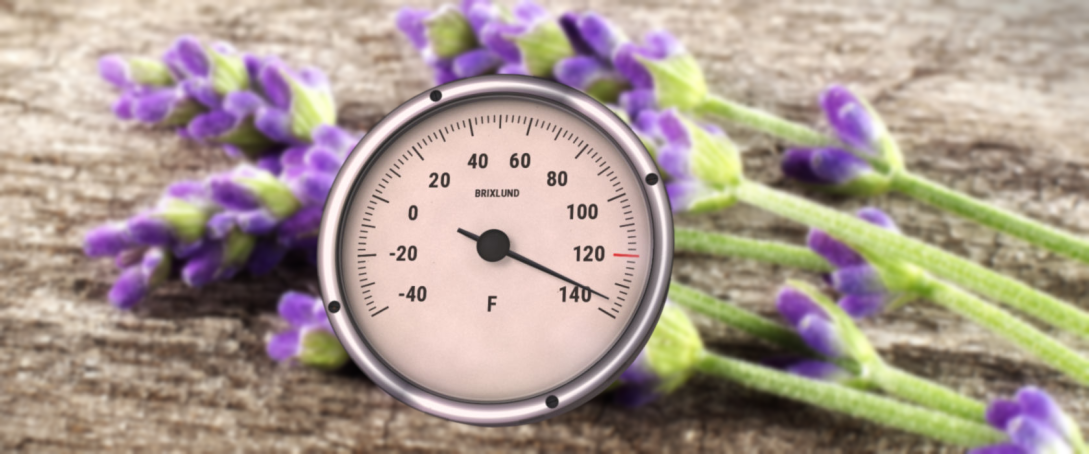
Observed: 136 °F
